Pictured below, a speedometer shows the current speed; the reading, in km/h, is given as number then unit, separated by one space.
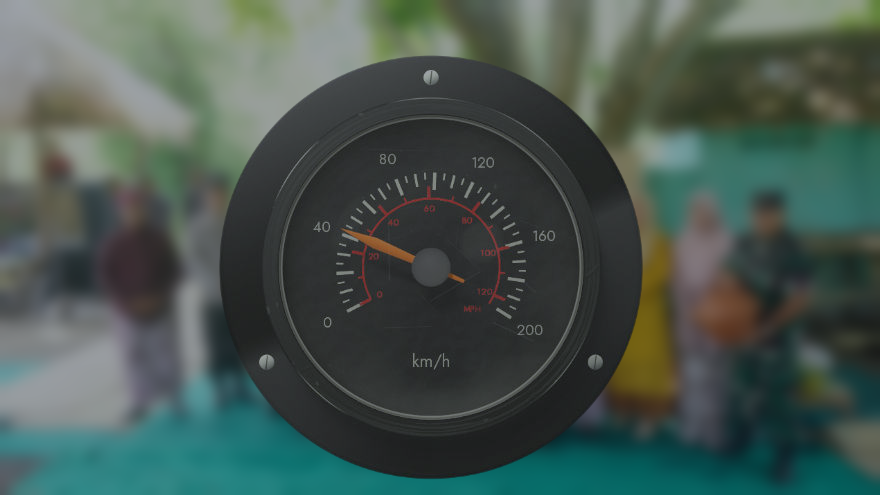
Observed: 42.5 km/h
